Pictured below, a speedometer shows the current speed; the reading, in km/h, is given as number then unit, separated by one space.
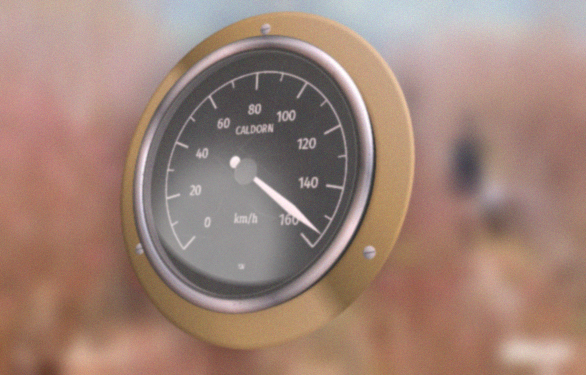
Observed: 155 km/h
